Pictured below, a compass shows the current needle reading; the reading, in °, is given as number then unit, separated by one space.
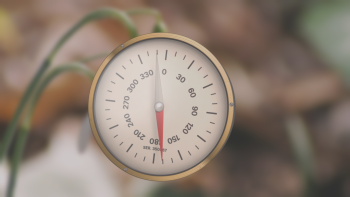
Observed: 170 °
